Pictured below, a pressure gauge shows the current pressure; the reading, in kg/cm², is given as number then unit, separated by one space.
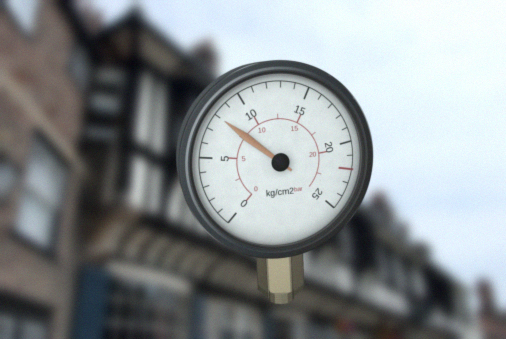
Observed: 8 kg/cm²
